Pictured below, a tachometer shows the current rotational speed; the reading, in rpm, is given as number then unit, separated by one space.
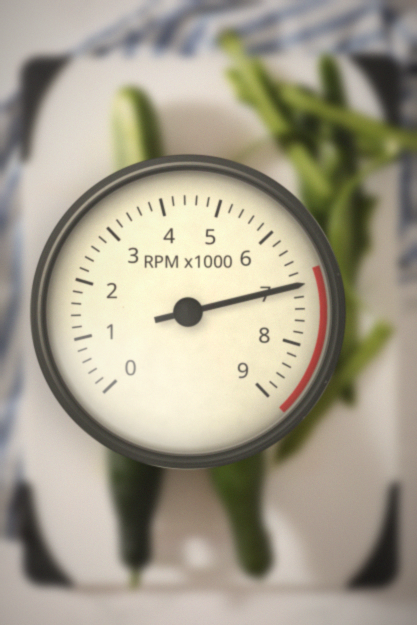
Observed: 7000 rpm
